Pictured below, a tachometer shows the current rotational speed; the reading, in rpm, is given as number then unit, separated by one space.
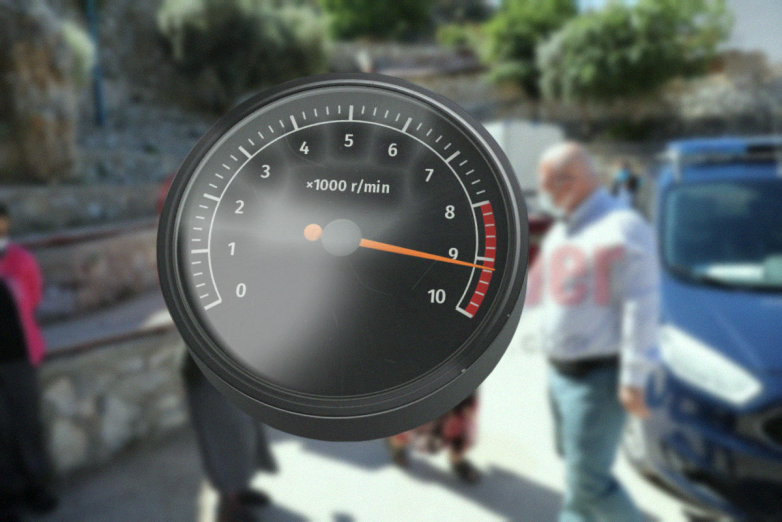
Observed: 9200 rpm
